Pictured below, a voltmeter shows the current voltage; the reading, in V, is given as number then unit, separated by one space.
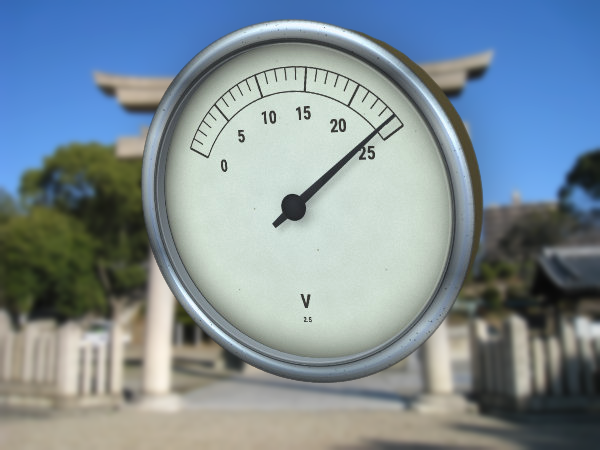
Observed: 24 V
